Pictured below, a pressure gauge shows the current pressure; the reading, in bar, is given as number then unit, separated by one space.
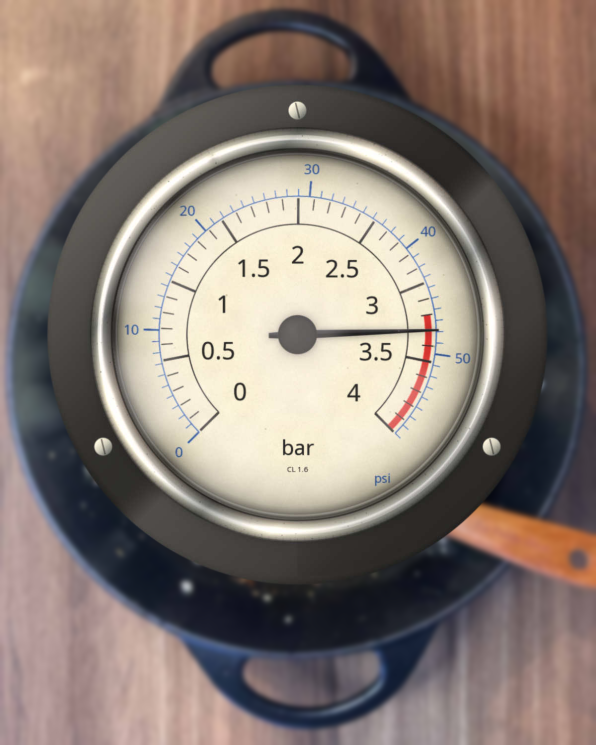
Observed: 3.3 bar
